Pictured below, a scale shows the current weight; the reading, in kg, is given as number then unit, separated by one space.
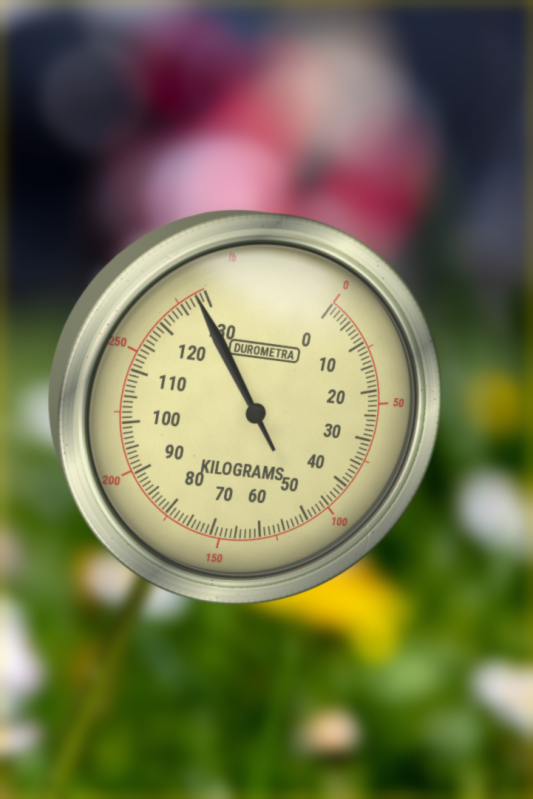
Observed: 128 kg
